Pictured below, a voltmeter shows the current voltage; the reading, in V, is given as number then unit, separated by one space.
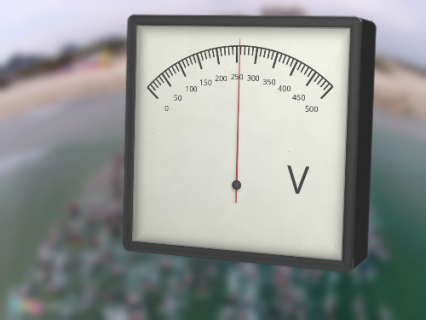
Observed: 260 V
